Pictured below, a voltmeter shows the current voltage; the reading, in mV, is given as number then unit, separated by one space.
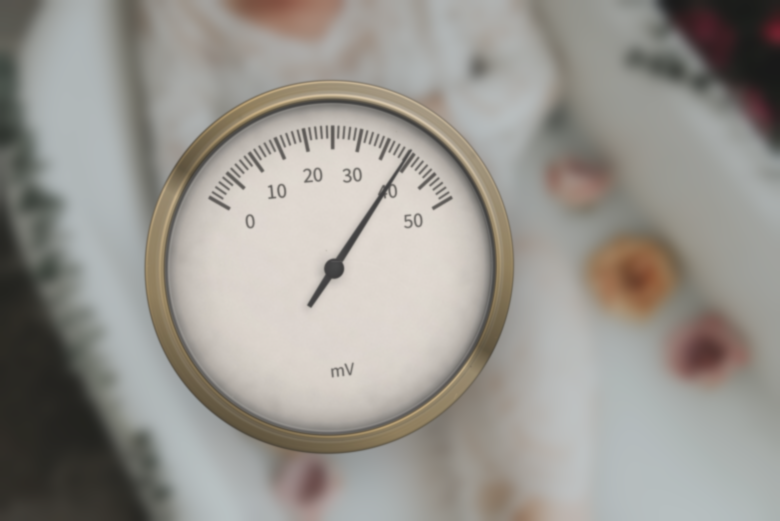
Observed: 39 mV
